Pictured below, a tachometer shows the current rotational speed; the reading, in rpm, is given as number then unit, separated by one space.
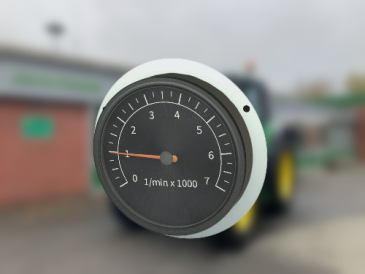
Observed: 1000 rpm
